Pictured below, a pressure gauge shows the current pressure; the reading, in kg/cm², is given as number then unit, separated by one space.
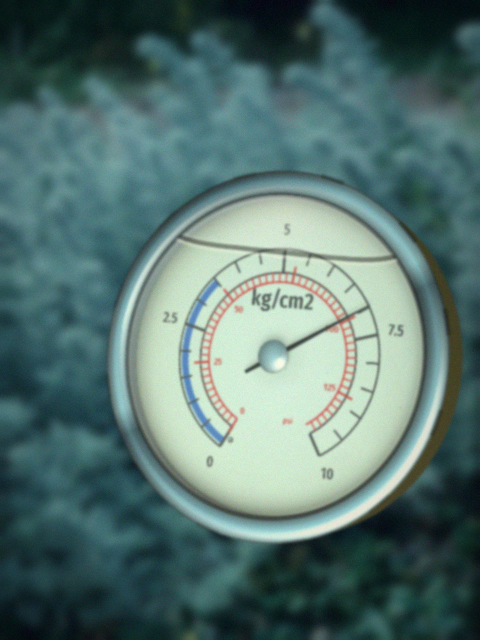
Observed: 7 kg/cm²
